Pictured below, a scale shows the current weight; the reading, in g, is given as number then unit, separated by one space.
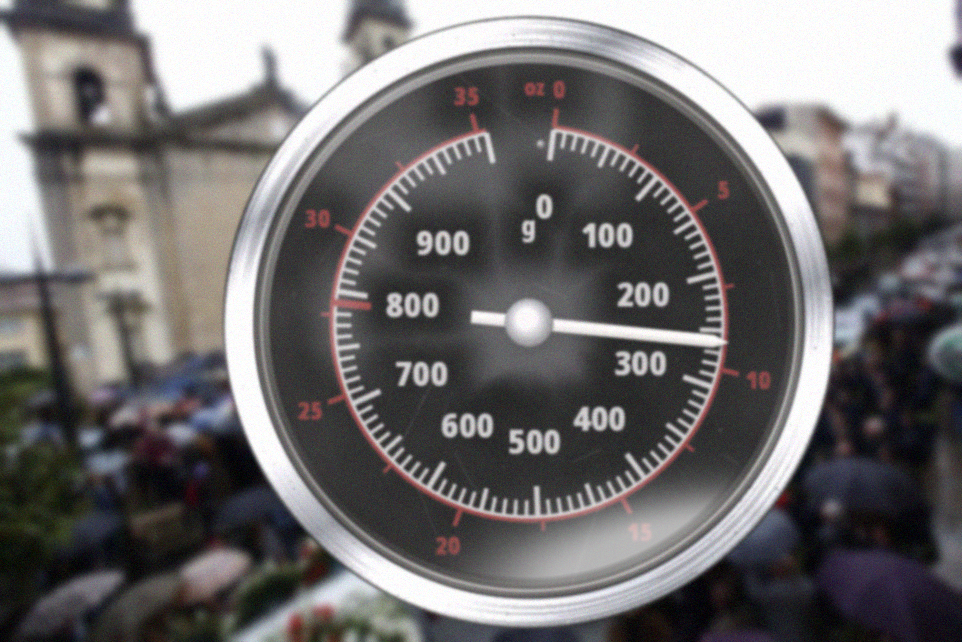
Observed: 260 g
